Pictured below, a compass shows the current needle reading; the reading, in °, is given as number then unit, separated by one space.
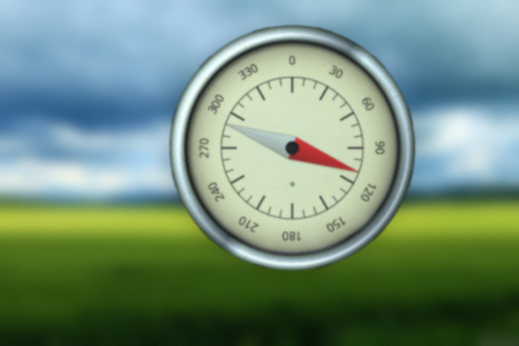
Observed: 110 °
